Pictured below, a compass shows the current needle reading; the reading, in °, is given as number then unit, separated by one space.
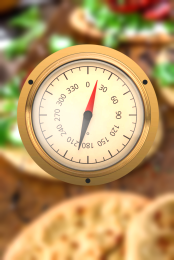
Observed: 15 °
